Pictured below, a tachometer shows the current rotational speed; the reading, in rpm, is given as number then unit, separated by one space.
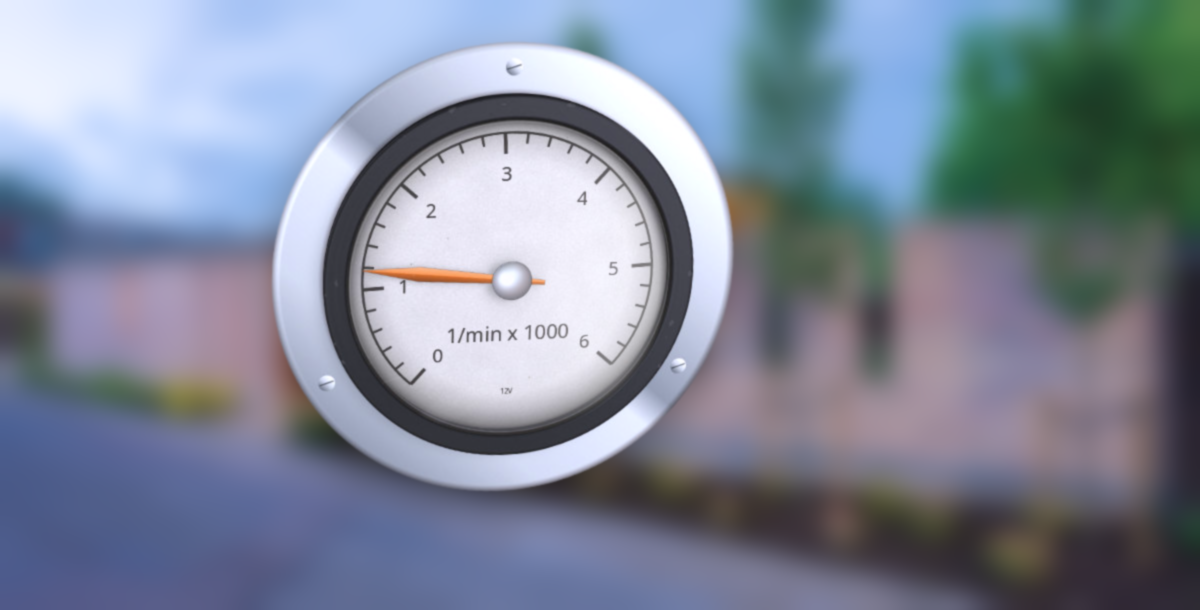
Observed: 1200 rpm
